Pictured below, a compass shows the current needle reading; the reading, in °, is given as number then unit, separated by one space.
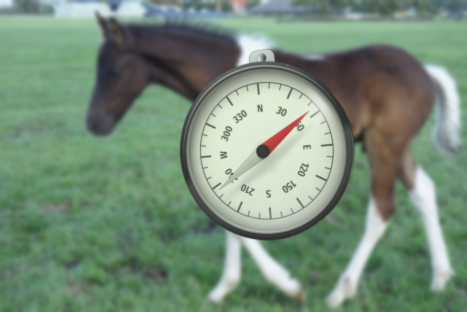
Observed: 55 °
